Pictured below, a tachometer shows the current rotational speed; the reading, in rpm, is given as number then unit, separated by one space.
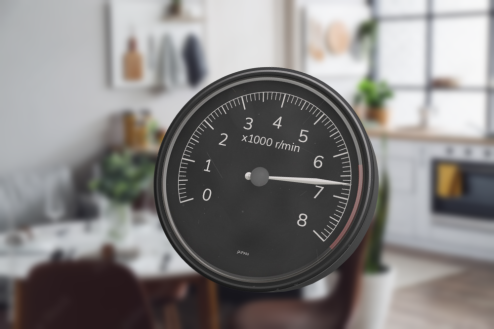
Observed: 6700 rpm
